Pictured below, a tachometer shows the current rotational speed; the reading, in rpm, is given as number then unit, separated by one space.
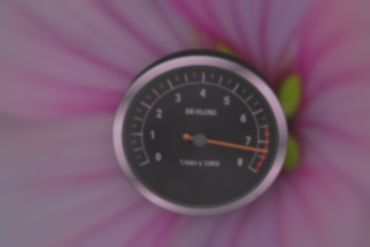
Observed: 7250 rpm
